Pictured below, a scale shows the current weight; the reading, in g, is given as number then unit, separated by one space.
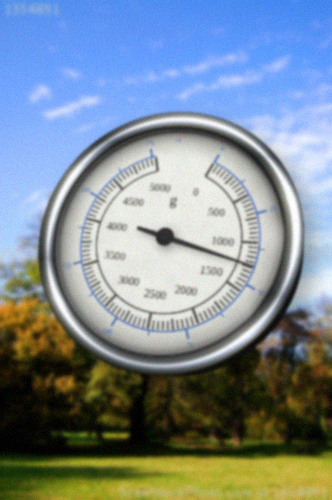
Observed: 1250 g
